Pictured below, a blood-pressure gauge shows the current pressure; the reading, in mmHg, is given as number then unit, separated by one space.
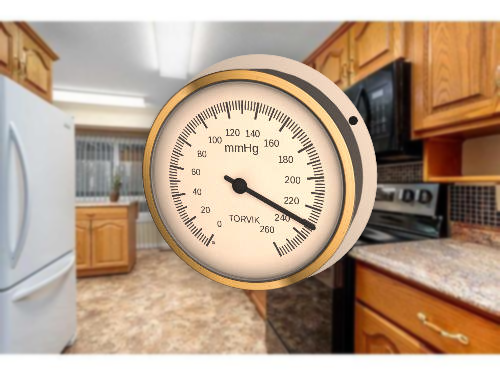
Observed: 230 mmHg
